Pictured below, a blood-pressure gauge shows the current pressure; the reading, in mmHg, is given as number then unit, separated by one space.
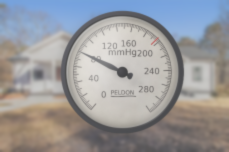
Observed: 80 mmHg
